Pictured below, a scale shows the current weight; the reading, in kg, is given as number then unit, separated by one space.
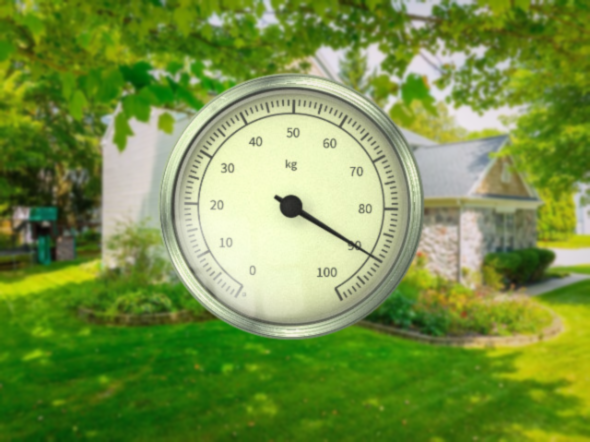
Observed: 90 kg
